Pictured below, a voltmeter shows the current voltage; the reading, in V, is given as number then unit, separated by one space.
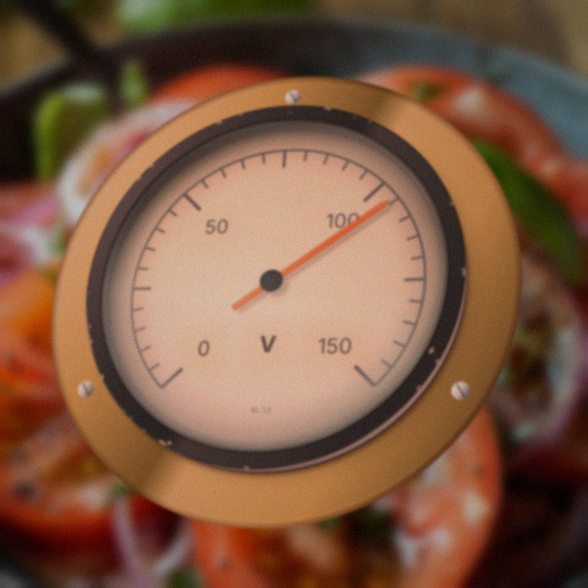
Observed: 105 V
